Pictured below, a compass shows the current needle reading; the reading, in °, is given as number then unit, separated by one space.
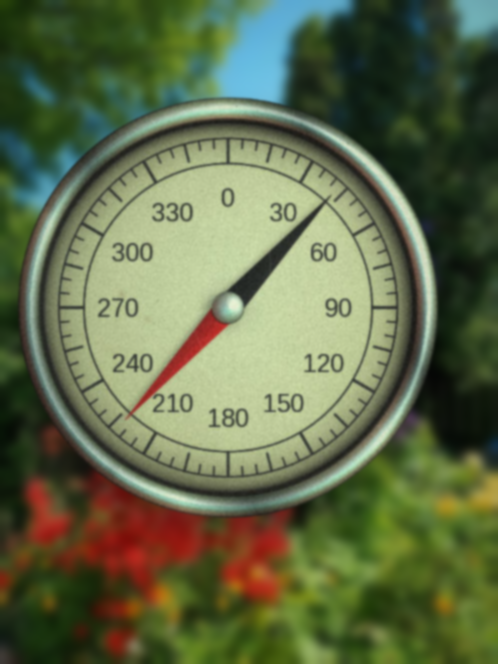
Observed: 222.5 °
